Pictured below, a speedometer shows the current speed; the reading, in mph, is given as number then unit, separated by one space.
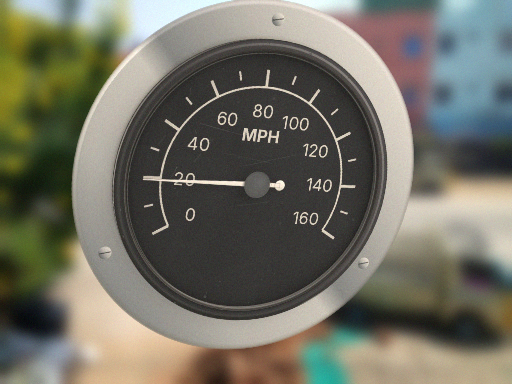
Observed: 20 mph
